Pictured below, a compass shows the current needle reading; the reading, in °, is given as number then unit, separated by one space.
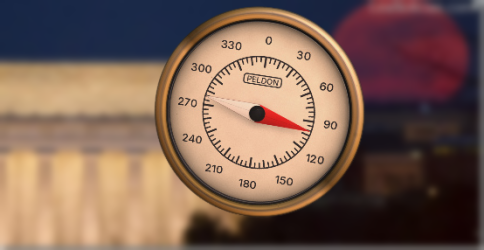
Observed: 100 °
